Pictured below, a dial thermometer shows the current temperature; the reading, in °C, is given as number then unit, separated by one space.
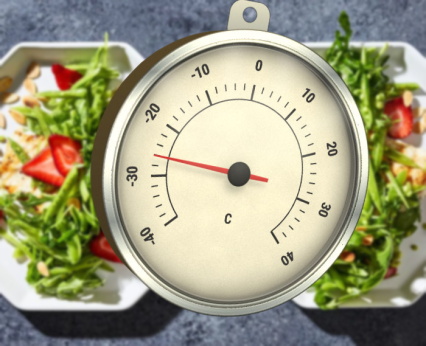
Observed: -26 °C
